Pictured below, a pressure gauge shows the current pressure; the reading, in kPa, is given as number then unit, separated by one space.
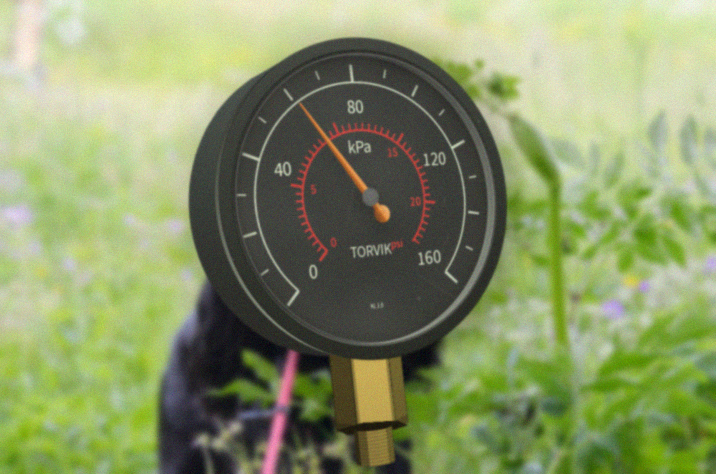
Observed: 60 kPa
